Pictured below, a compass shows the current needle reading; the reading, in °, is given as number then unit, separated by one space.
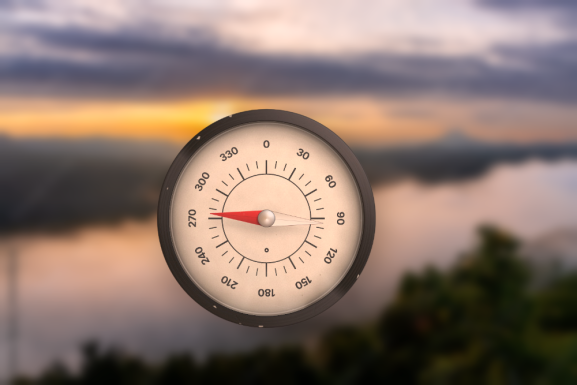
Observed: 275 °
